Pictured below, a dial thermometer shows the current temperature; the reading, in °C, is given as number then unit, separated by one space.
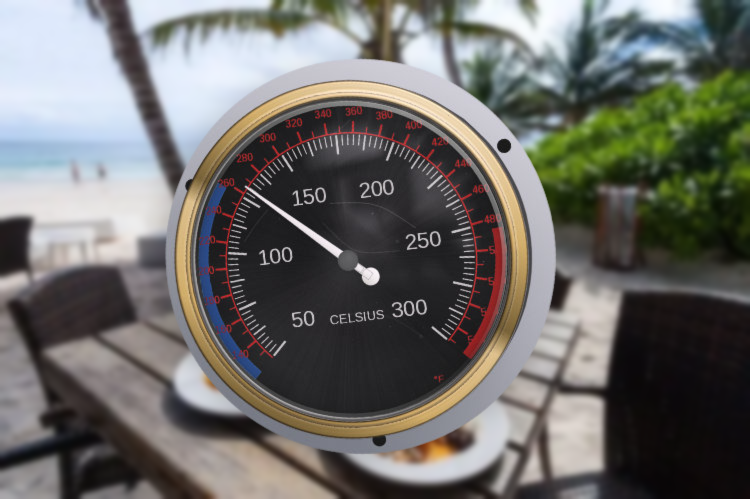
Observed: 130 °C
